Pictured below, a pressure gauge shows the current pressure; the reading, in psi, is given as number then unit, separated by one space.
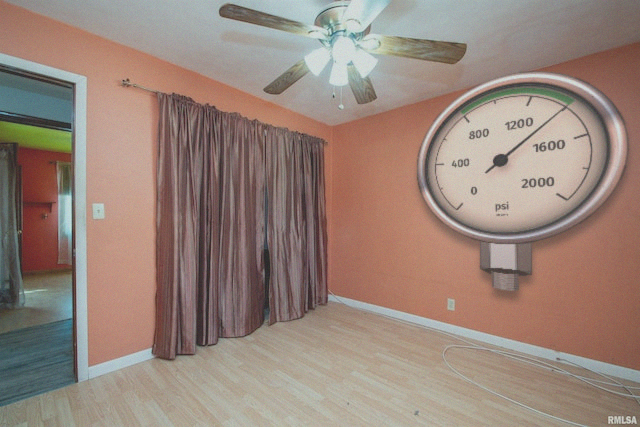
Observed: 1400 psi
